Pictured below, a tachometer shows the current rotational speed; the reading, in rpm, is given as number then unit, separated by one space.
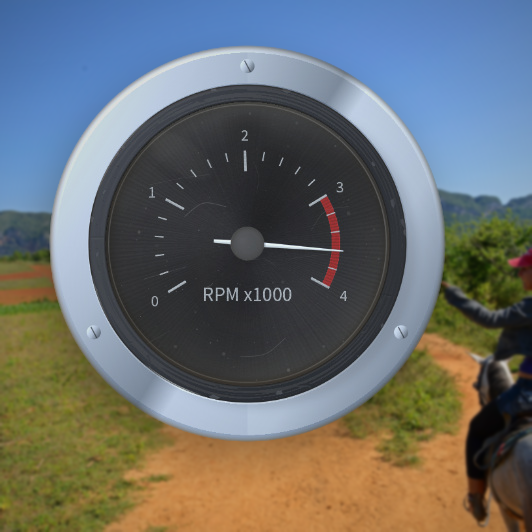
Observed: 3600 rpm
